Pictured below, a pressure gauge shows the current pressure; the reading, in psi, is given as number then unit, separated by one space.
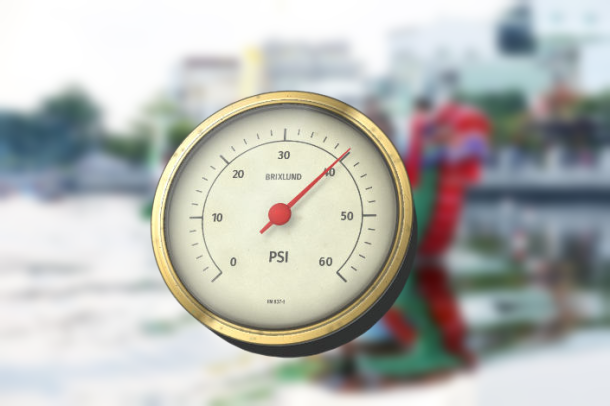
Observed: 40 psi
